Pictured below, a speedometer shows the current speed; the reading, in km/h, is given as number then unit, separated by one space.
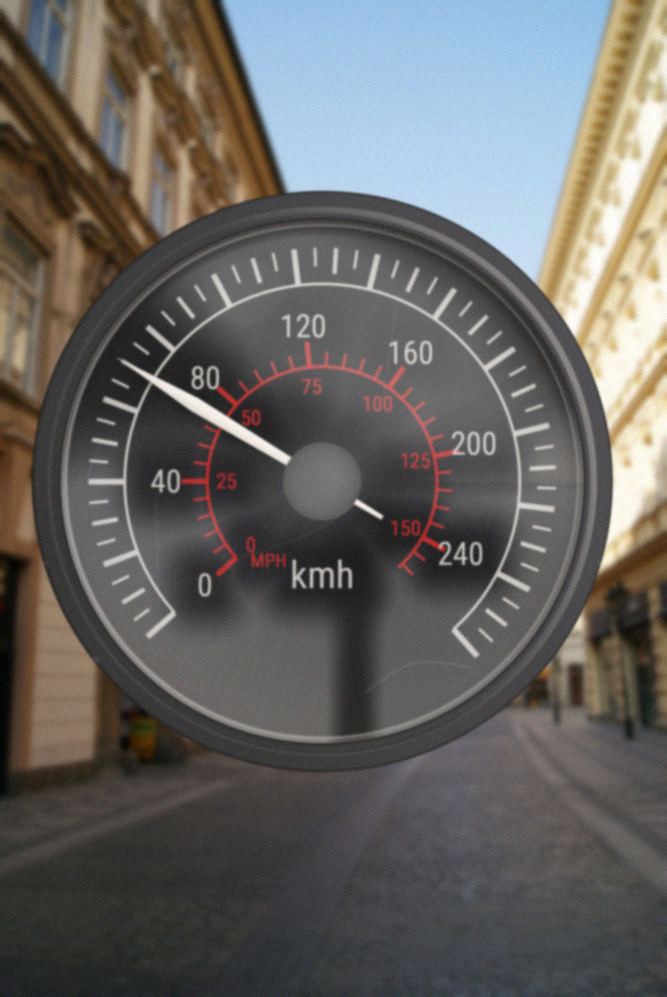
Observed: 70 km/h
